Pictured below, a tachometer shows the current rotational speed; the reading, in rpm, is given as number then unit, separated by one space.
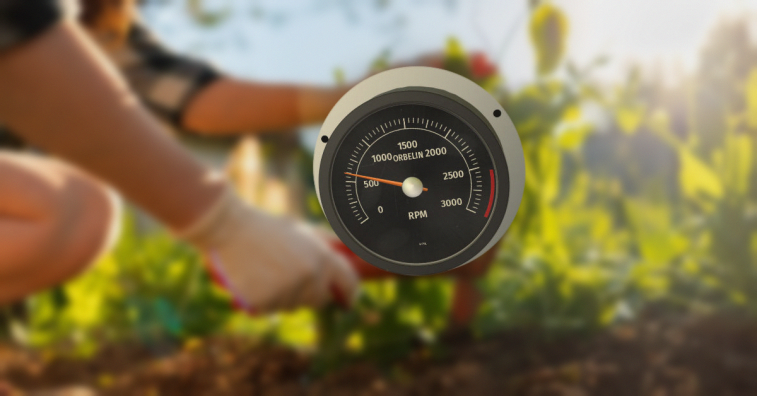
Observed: 600 rpm
